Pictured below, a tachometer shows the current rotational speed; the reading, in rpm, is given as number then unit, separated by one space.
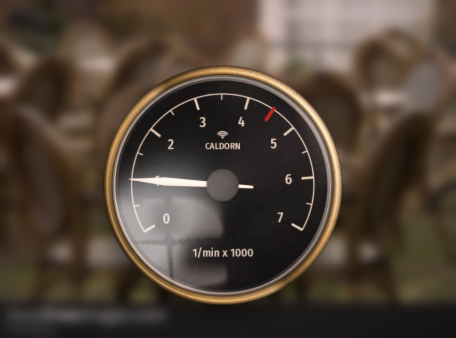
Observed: 1000 rpm
